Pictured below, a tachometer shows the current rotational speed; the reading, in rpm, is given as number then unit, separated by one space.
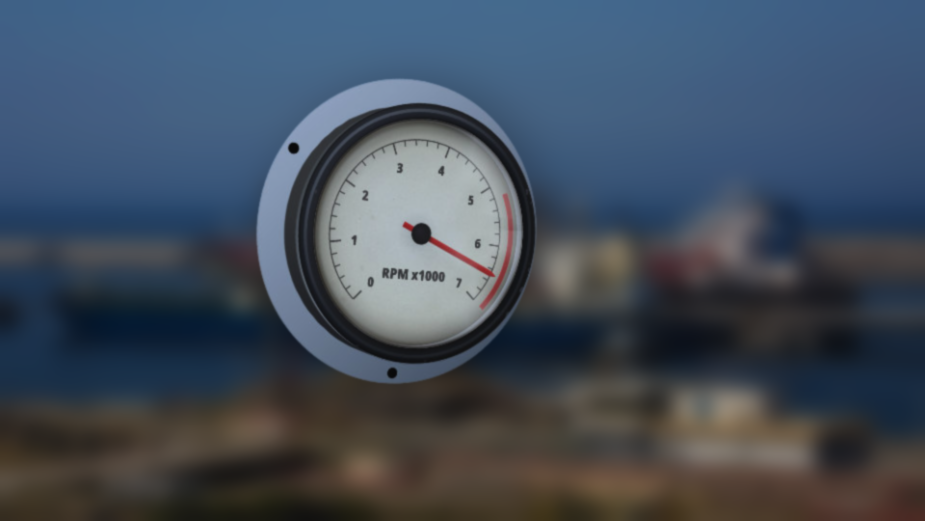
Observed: 6500 rpm
